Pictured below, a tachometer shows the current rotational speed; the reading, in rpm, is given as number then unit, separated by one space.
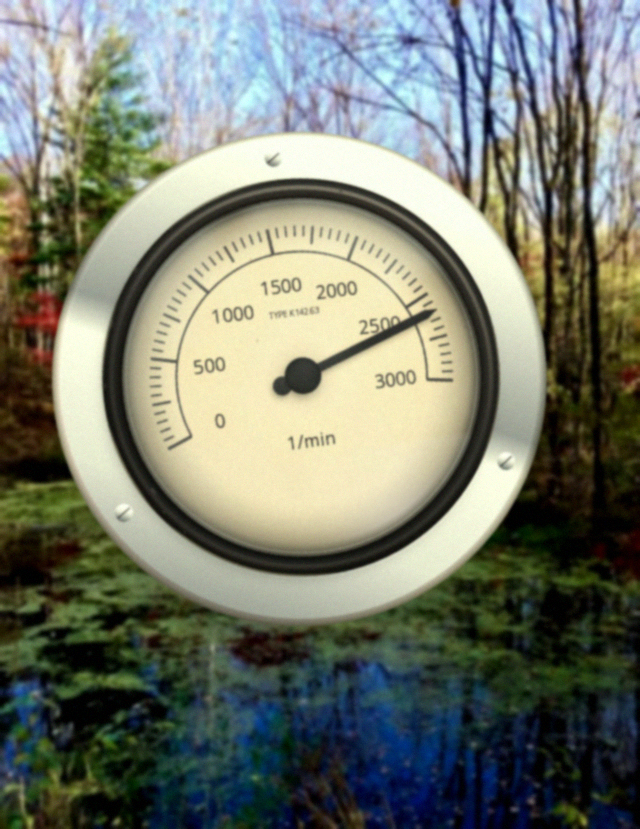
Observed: 2600 rpm
